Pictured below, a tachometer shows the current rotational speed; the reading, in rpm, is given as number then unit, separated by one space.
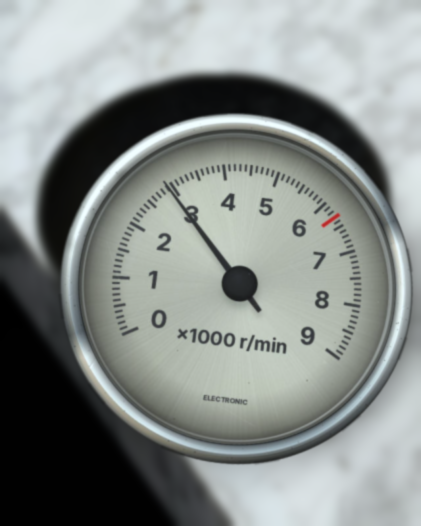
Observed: 2900 rpm
